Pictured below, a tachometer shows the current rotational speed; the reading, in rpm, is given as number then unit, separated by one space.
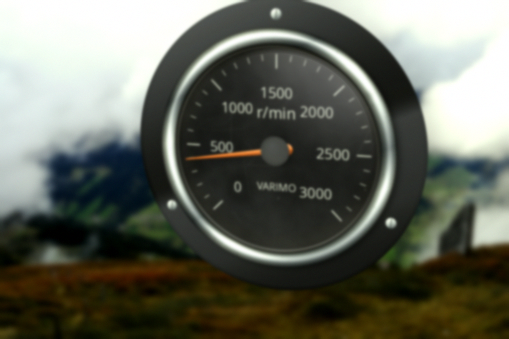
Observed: 400 rpm
